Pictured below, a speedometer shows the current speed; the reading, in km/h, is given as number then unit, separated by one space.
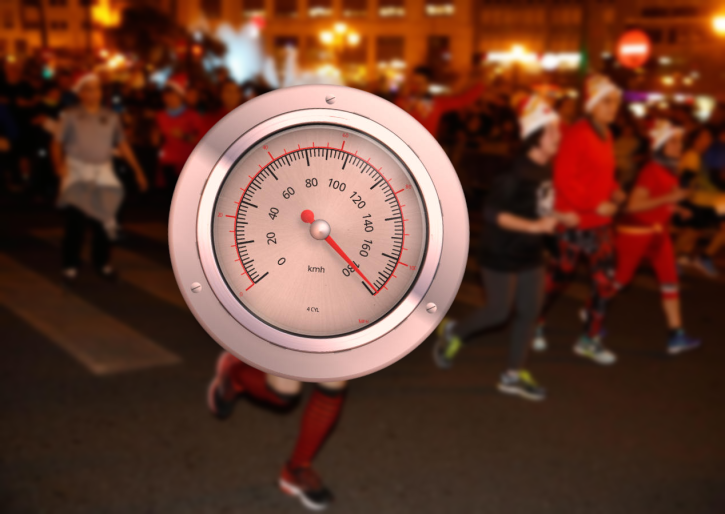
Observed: 178 km/h
